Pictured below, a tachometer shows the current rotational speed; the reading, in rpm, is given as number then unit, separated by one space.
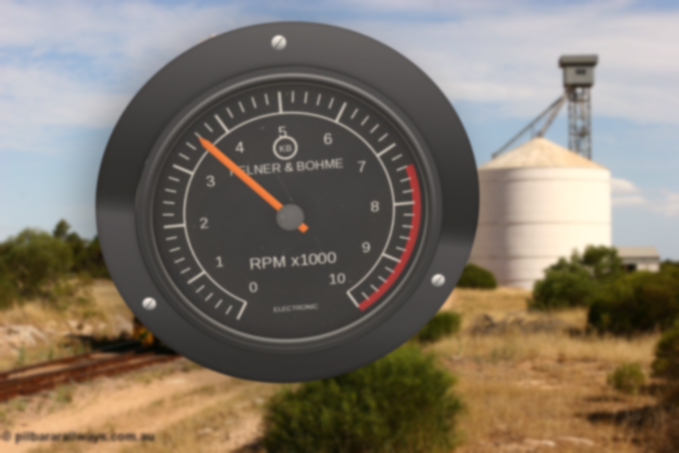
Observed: 3600 rpm
